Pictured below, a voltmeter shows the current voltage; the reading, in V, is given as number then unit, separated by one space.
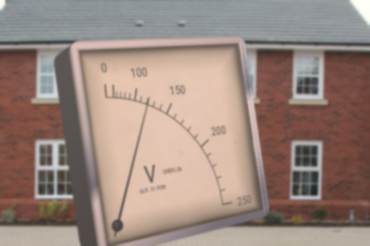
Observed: 120 V
